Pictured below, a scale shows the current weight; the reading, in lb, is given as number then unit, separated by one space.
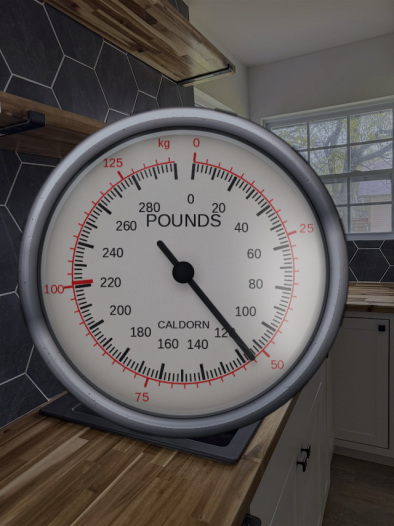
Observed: 116 lb
